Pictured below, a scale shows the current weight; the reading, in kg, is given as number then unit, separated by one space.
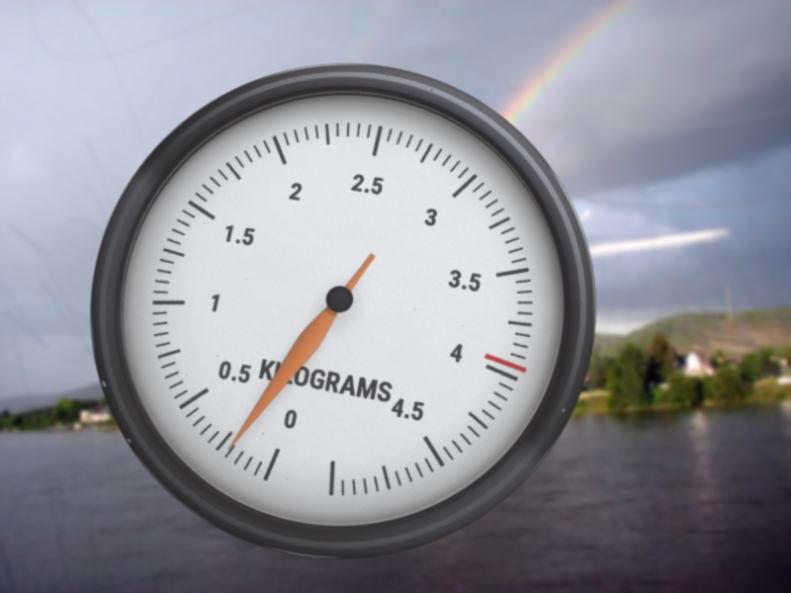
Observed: 0.2 kg
